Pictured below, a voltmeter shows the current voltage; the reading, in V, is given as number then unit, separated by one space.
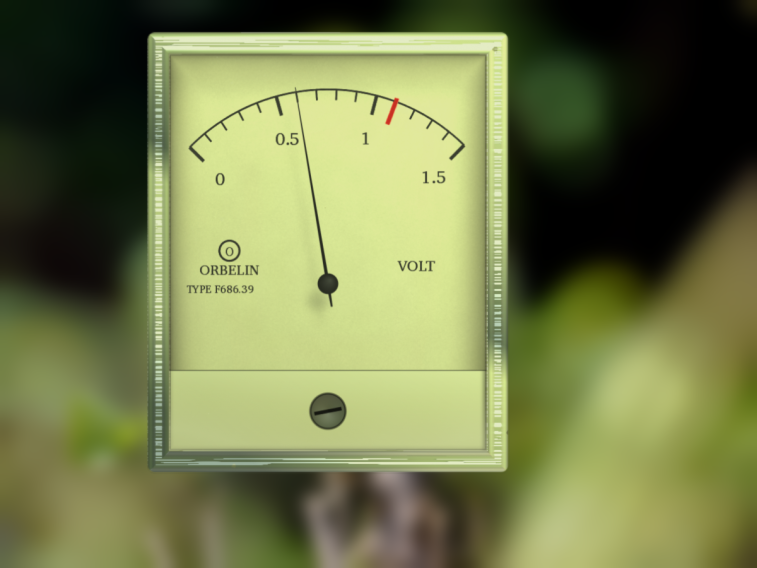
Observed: 0.6 V
